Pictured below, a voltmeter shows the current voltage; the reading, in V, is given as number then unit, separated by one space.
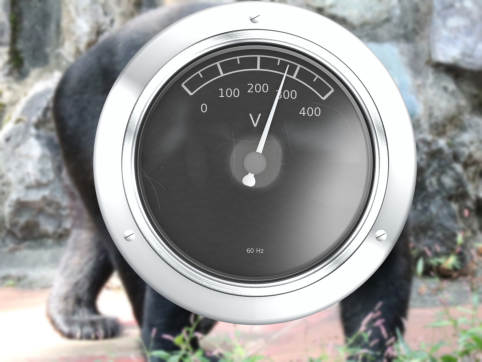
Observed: 275 V
